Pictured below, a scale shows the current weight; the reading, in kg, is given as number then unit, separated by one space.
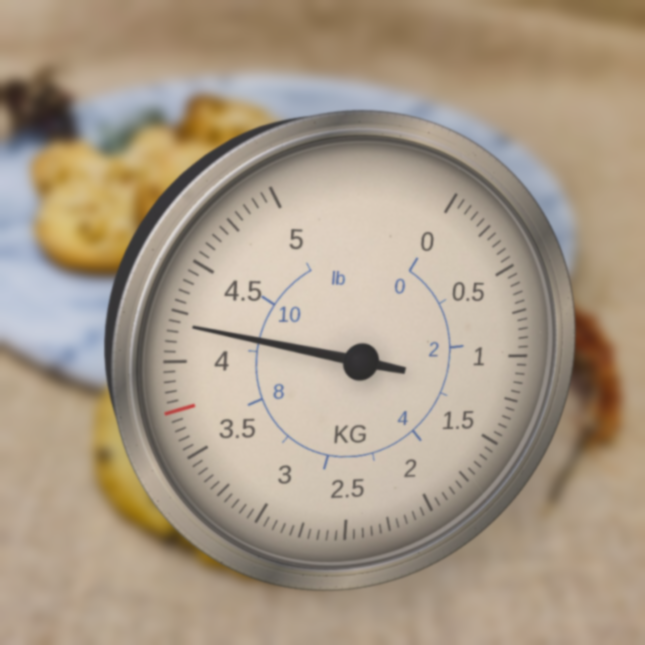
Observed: 4.2 kg
